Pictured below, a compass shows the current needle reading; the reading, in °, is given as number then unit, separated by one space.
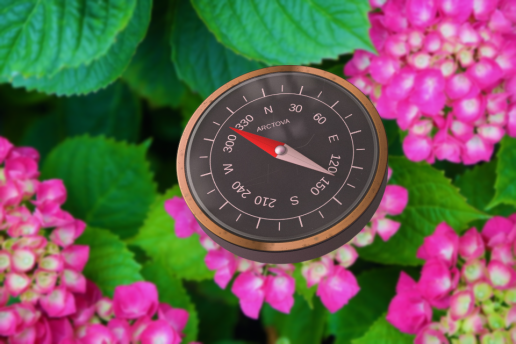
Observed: 315 °
